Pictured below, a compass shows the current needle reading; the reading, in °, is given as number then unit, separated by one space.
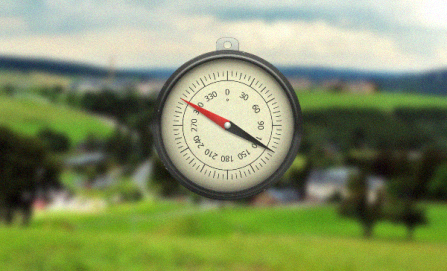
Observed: 300 °
